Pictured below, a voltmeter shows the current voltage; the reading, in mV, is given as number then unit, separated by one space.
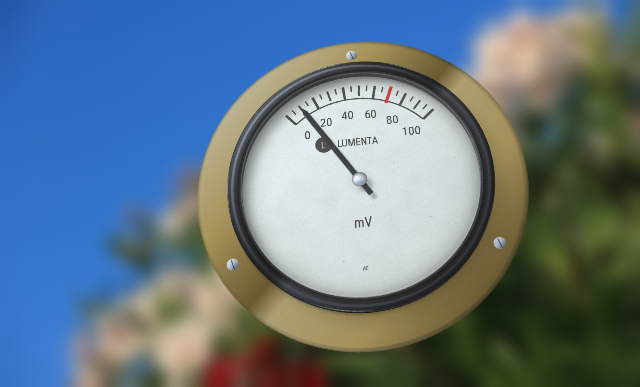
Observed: 10 mV
